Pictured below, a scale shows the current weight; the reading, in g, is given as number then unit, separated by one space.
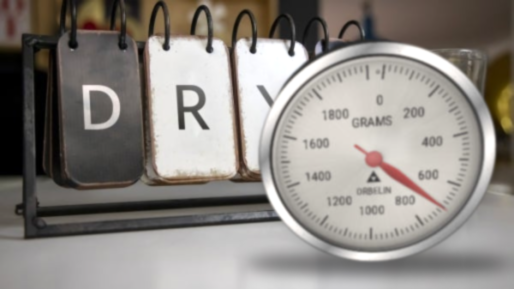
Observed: 700 g
